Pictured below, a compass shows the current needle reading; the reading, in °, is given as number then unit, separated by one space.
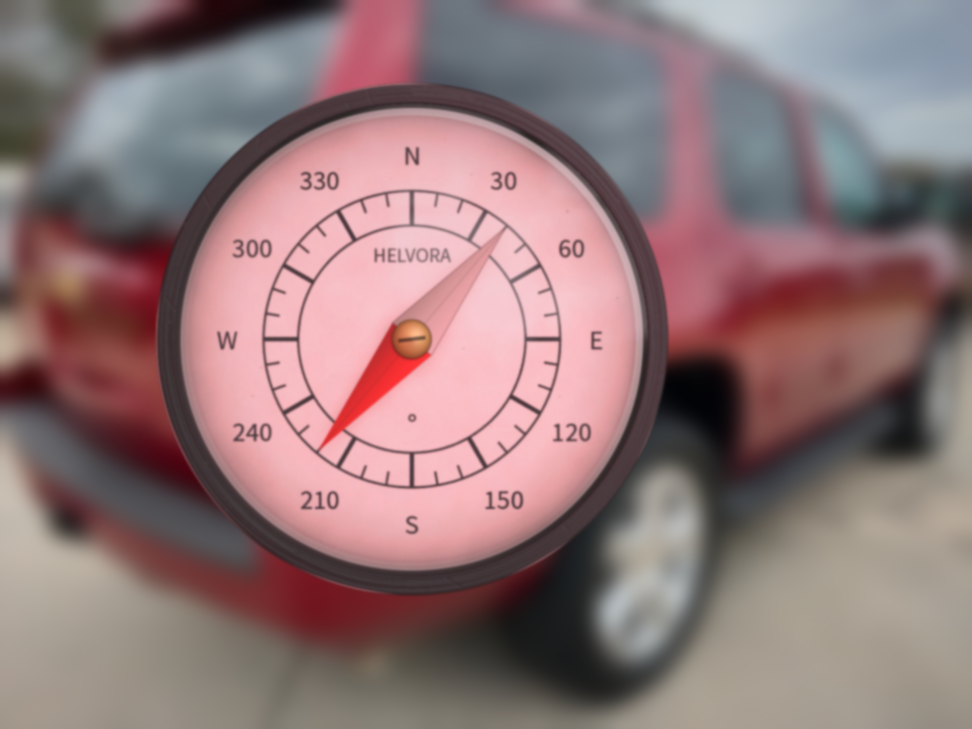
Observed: 220 °
